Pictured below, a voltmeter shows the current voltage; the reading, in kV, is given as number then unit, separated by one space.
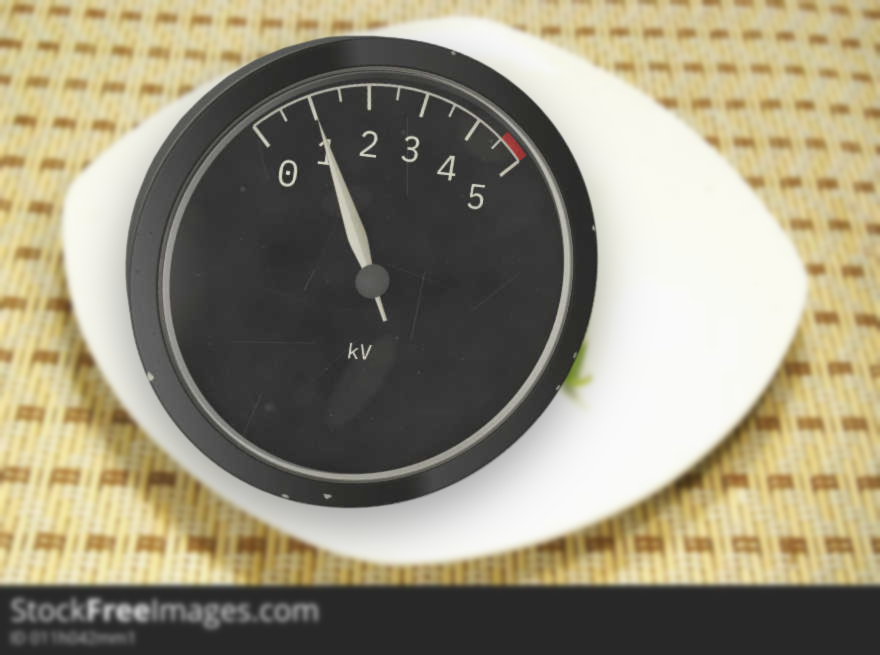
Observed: 1 kV
